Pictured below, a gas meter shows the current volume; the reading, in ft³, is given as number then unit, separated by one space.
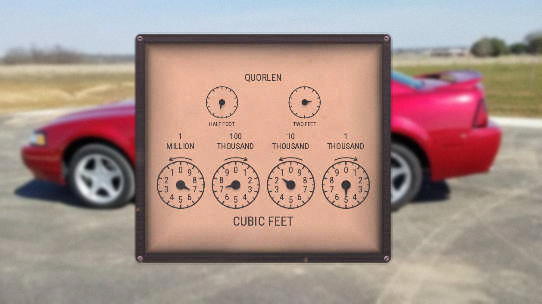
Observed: 671500 ft³
